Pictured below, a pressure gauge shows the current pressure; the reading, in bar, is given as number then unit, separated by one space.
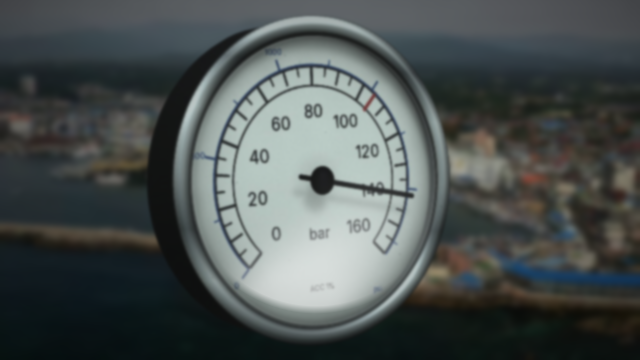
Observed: 140 bar
